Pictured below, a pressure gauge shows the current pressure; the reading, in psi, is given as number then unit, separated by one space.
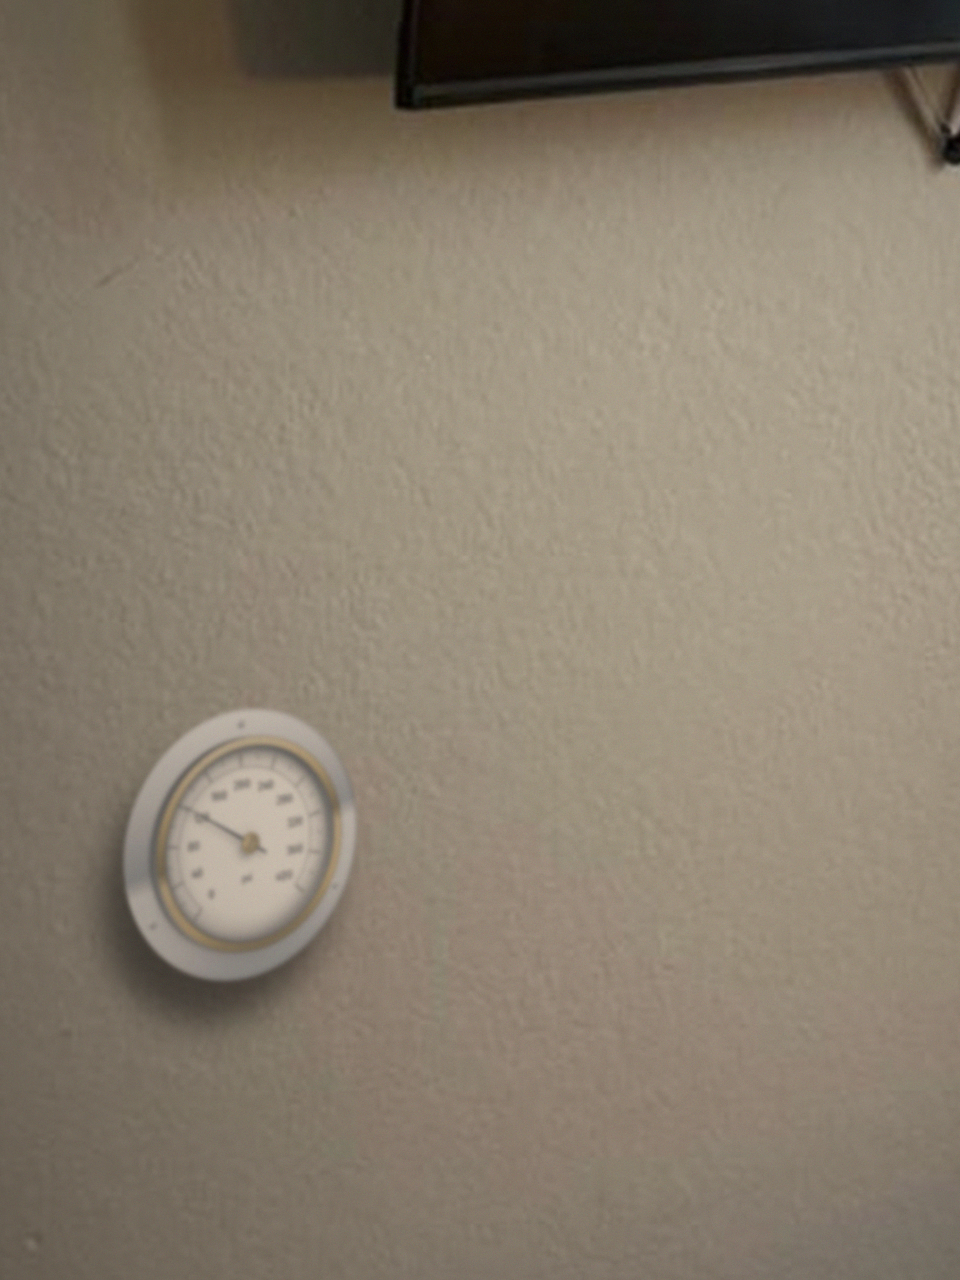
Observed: 120 psi
